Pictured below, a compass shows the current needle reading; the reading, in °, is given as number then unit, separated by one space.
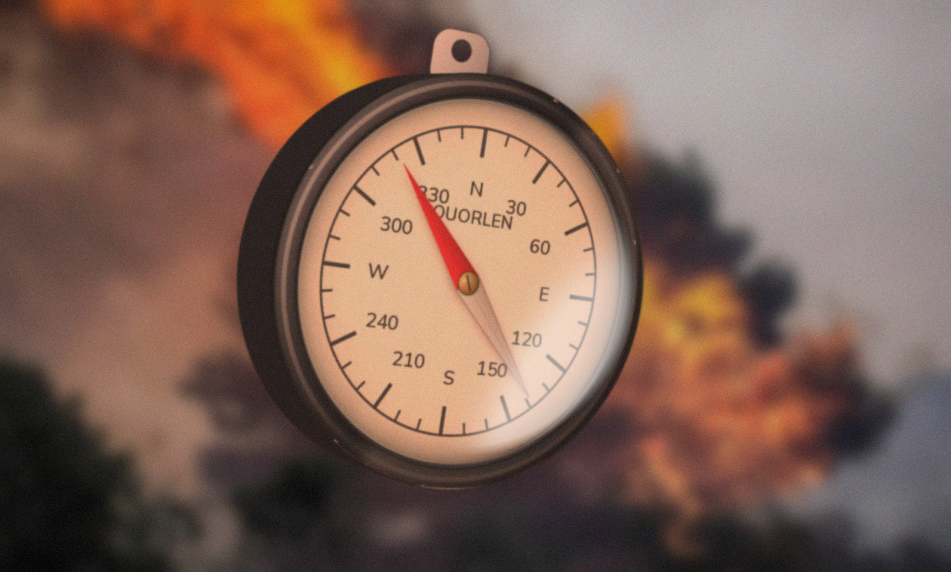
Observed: 320 °
